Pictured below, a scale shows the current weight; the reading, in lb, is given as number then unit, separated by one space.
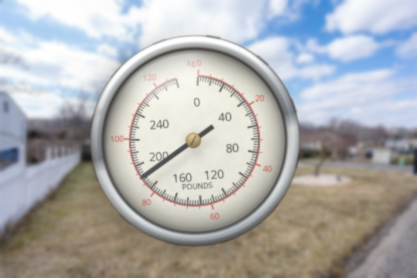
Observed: 190 lb
